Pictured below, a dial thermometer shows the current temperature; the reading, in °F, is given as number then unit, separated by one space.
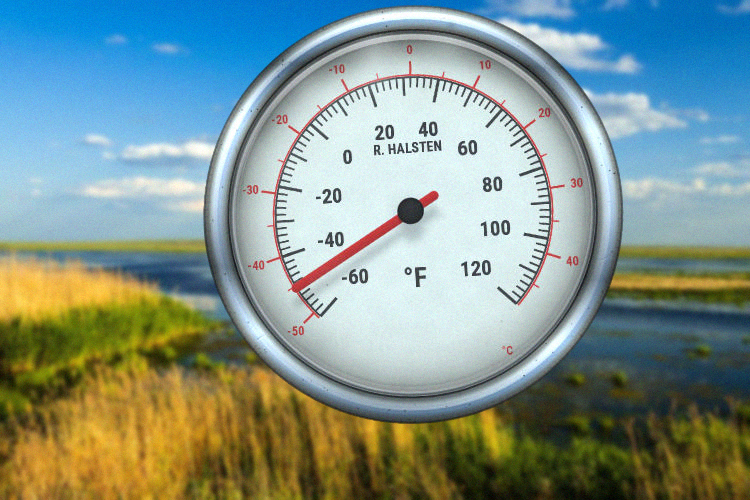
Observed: -50 °F
